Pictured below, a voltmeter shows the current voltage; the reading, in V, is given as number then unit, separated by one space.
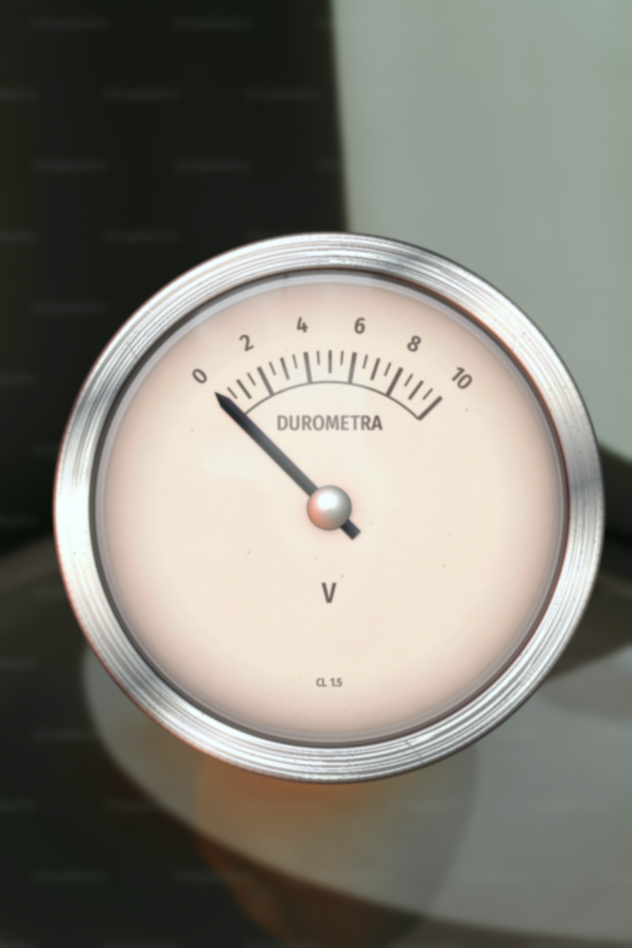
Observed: 0 V
